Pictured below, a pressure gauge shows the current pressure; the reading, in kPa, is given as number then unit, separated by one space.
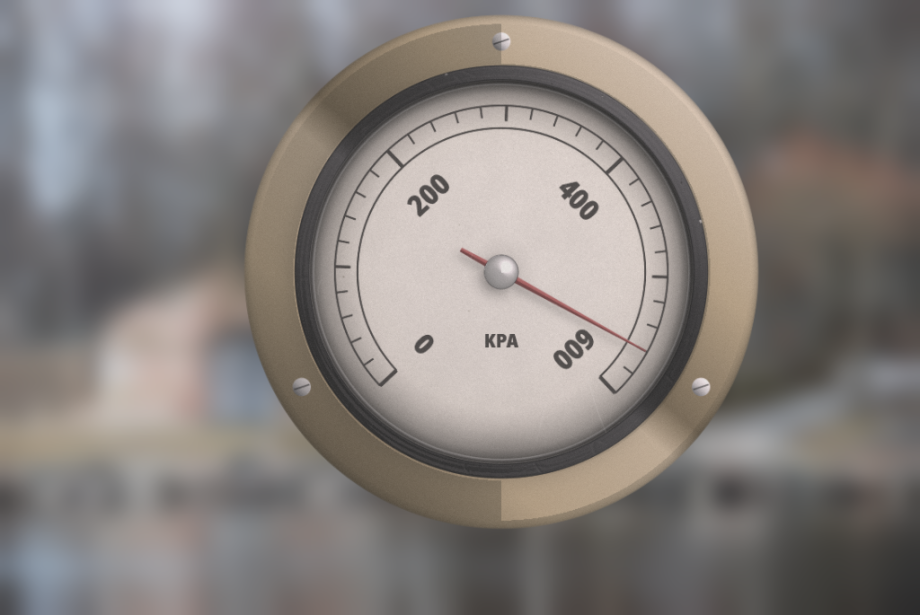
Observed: 560 kPa
